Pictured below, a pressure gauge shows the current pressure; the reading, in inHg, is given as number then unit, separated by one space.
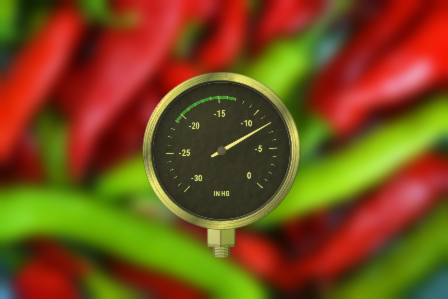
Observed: -8 inHg
